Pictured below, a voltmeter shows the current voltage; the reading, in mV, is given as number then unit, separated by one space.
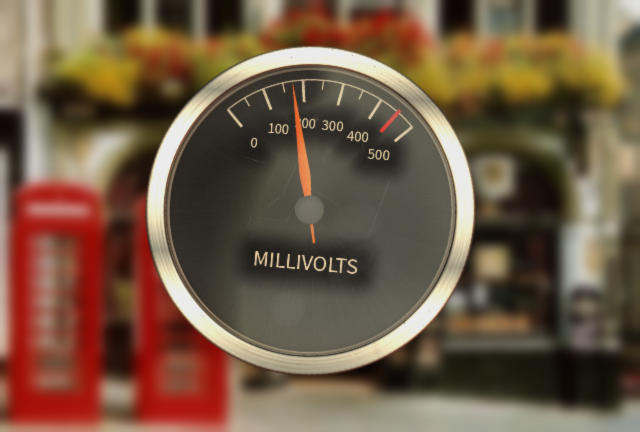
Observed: 175 mV
